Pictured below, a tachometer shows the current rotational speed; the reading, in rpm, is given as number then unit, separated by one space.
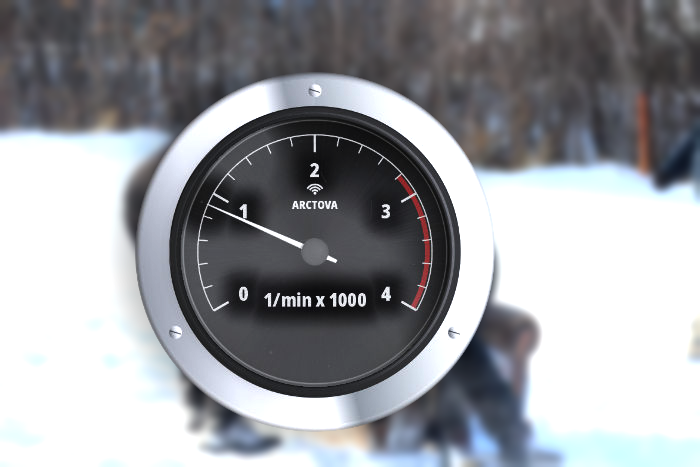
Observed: 900 rpm
